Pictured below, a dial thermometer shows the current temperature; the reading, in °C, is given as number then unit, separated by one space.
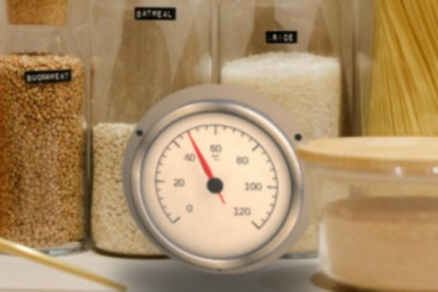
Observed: 48 °C
